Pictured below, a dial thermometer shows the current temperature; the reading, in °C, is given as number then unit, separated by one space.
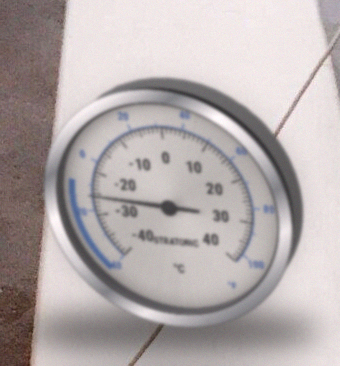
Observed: -25 °C
